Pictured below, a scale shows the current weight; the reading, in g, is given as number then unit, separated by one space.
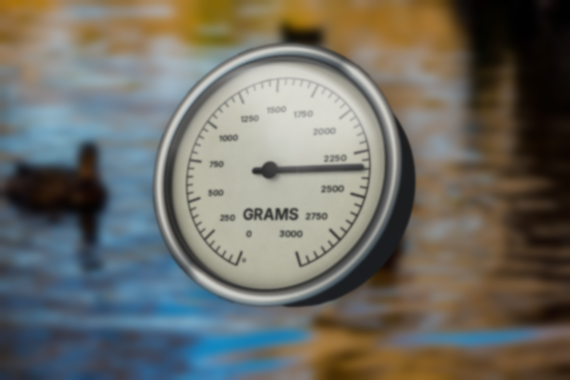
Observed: 2350 g
